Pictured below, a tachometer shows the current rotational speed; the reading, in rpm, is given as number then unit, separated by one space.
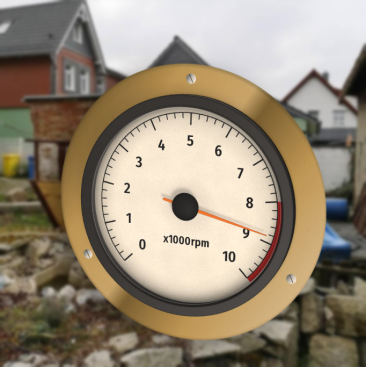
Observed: 8800 rpm
